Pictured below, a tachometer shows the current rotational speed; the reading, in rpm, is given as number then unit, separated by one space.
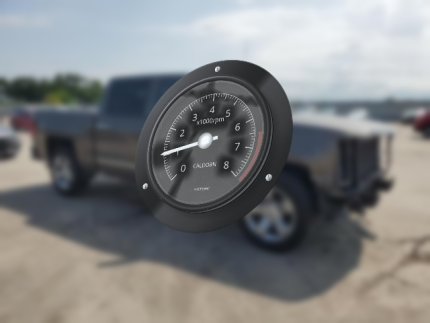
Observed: 1000 rpm
